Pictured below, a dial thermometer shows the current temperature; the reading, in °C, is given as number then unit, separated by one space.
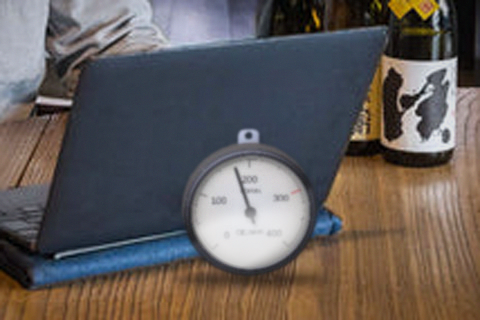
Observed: 175 °C
